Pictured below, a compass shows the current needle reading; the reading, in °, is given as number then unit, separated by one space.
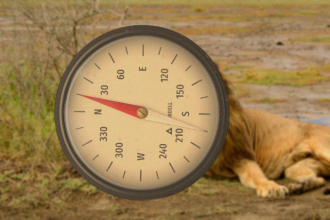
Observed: 15 °
